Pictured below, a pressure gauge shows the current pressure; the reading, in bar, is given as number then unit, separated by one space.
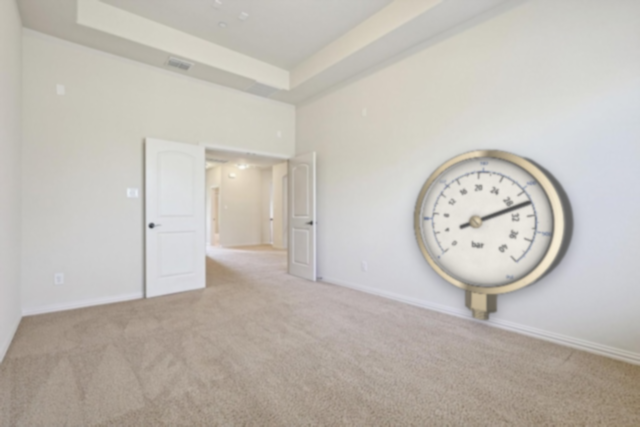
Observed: 30 bar
